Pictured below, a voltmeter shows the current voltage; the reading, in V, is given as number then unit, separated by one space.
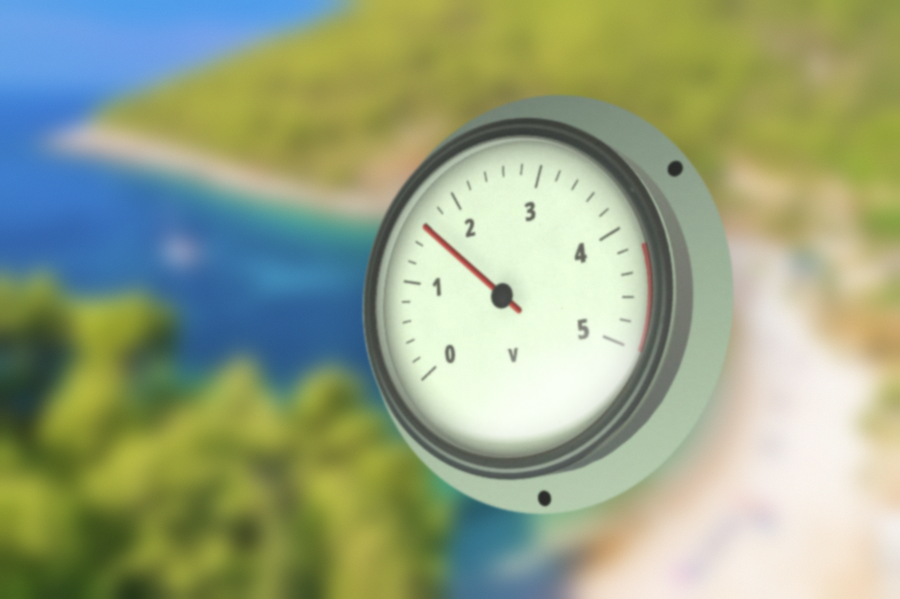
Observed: 1.6 V
